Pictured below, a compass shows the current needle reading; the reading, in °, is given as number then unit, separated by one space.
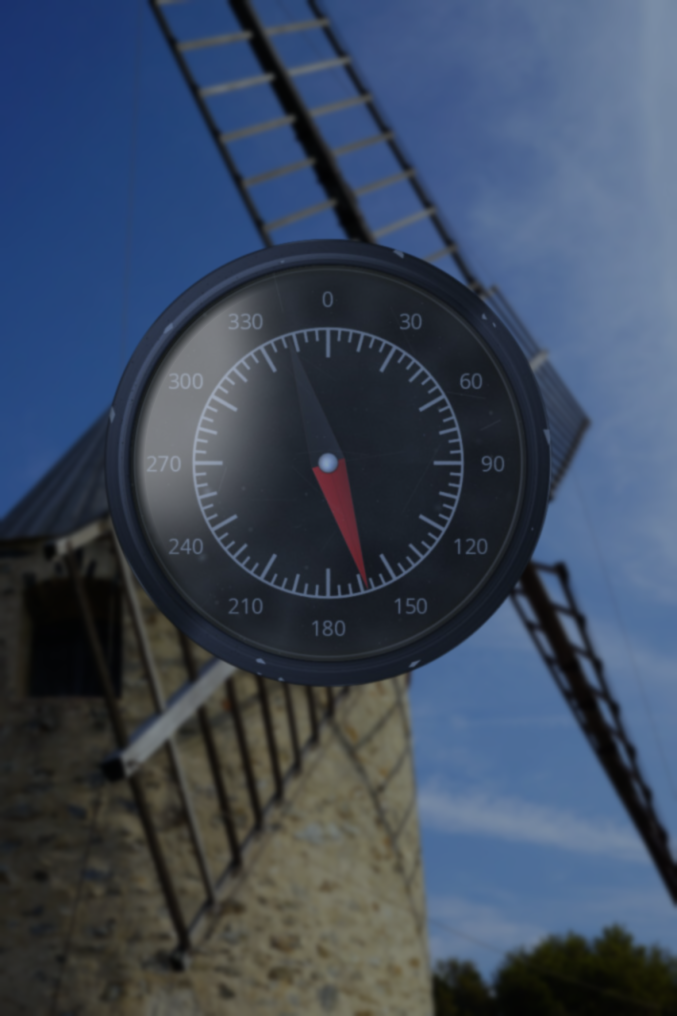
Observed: 162.5 °
